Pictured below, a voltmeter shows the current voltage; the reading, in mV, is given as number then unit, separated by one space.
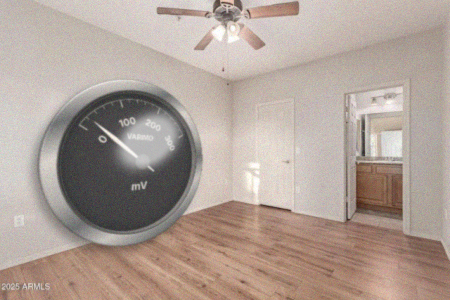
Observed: 20 mV
